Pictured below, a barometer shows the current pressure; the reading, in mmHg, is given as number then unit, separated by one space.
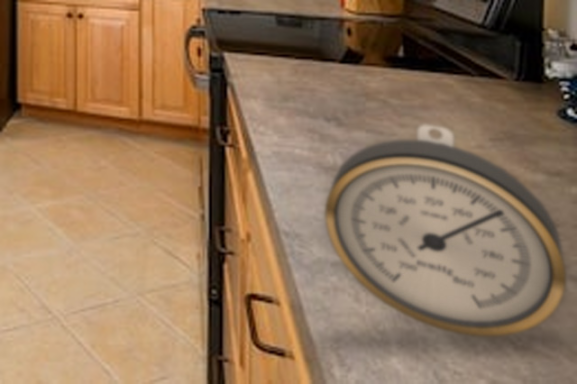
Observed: 765 mmHg
